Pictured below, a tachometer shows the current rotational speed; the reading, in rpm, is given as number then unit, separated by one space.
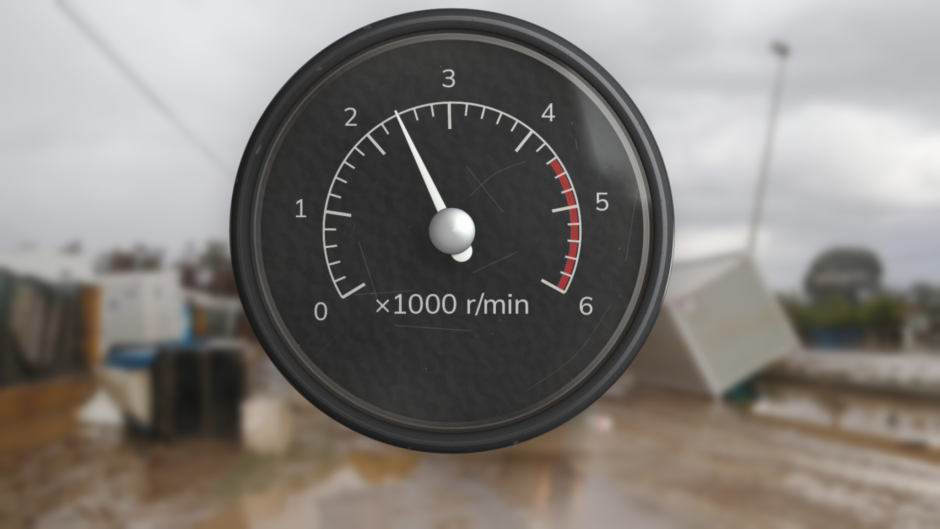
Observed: 2400 rpm
